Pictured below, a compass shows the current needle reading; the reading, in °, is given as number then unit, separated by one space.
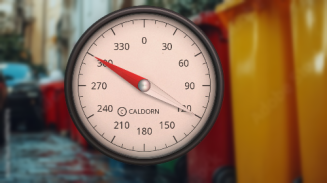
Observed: 300 °
